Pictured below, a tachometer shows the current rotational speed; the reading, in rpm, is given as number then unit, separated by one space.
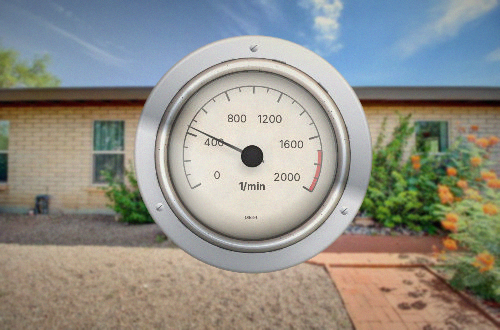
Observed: 450 rpm
